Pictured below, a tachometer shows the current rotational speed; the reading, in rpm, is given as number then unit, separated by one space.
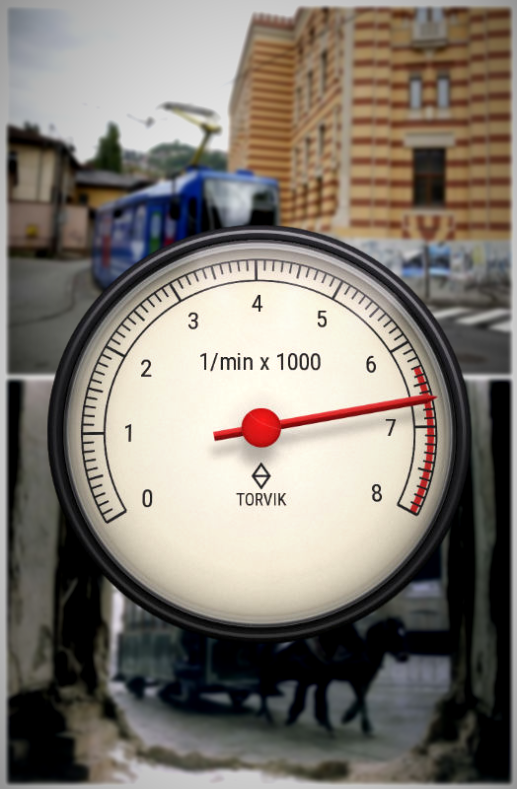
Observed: 6700 rpm
